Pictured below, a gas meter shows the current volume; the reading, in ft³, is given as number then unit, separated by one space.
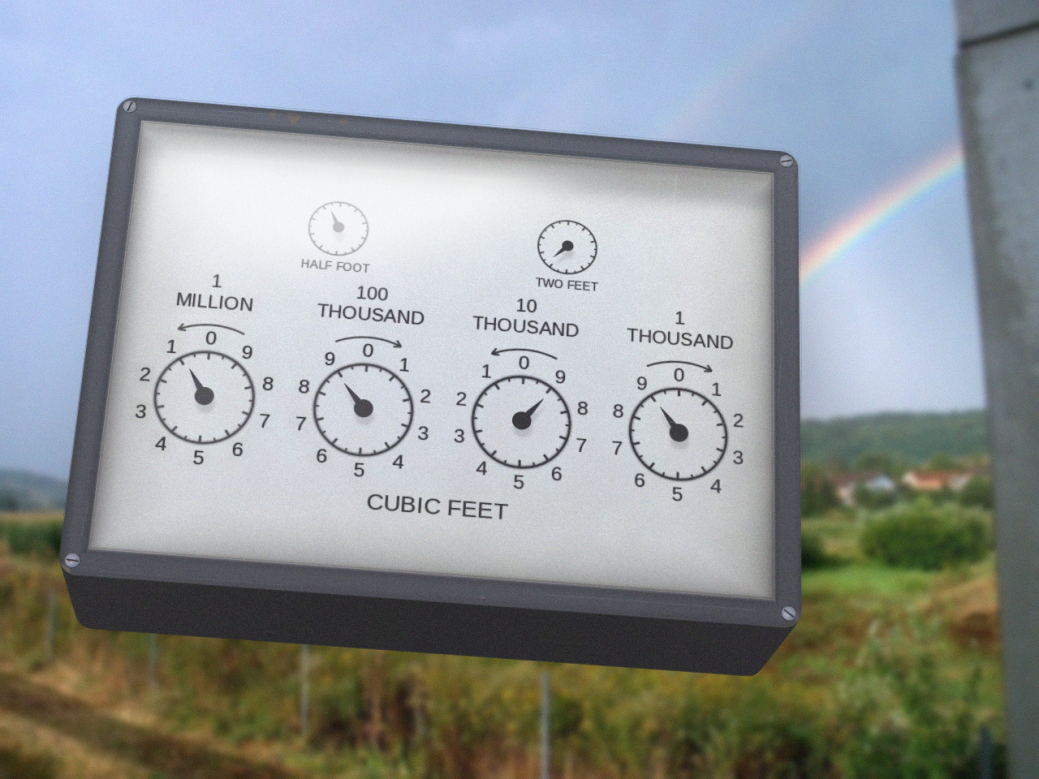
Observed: 88900 ft³
